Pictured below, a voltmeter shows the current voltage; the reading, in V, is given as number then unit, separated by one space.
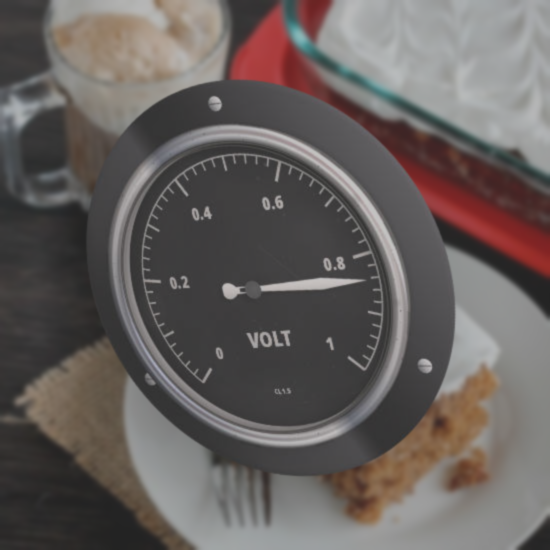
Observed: 0.84 V
